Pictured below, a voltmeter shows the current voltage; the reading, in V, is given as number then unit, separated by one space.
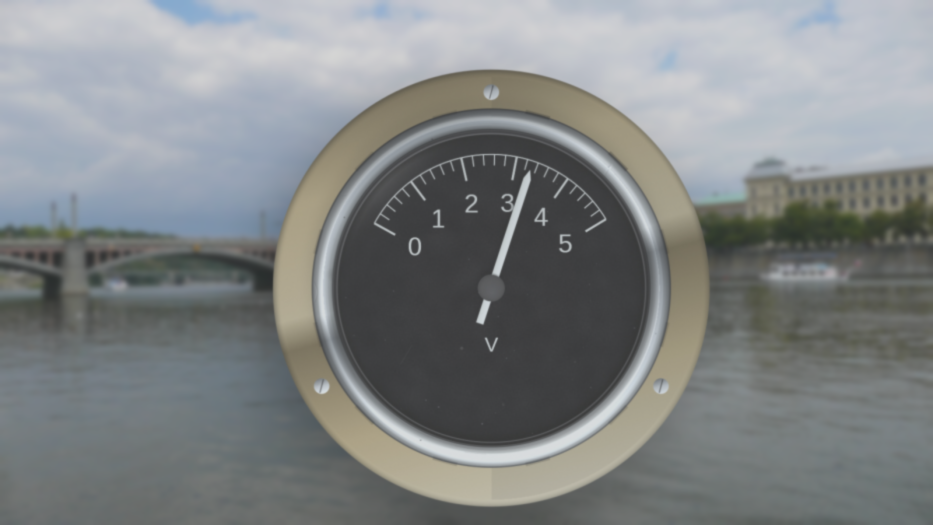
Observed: 3.3 V
